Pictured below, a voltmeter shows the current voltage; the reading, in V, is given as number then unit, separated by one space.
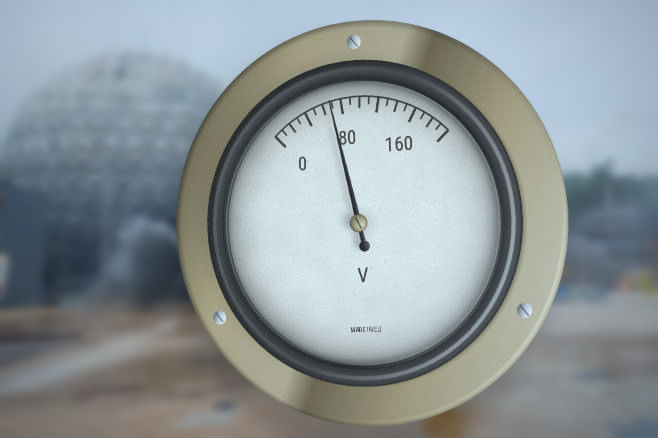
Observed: 70 V
